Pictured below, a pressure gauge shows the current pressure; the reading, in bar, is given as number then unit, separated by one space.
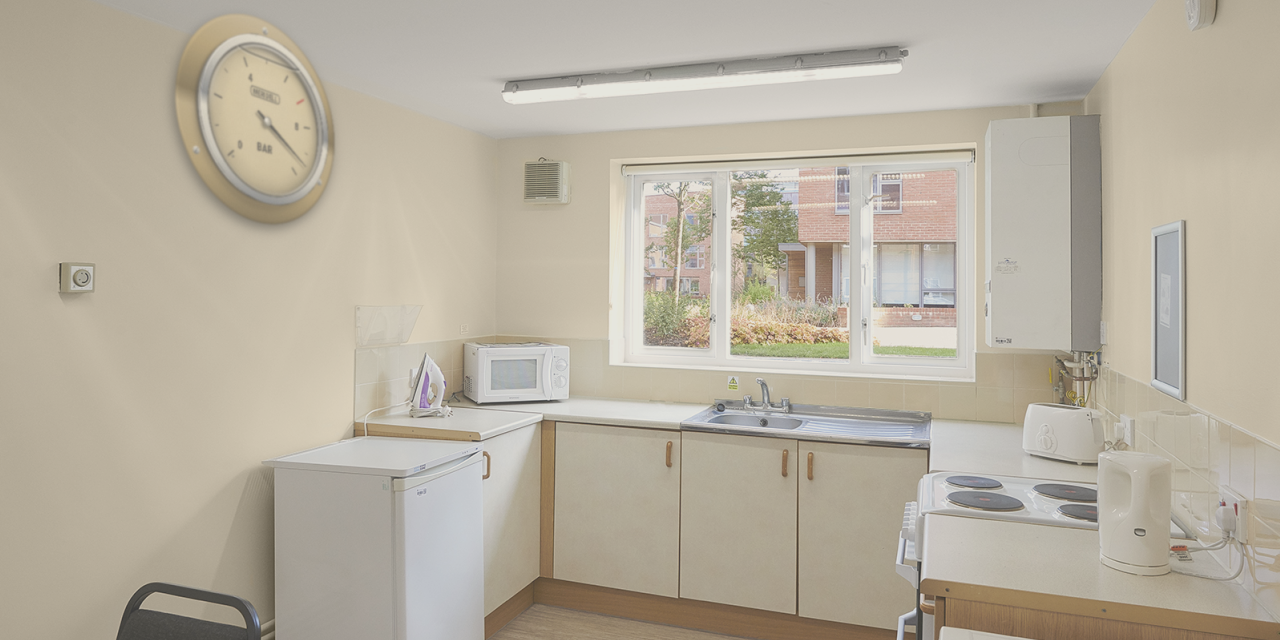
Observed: 9.5 bar
